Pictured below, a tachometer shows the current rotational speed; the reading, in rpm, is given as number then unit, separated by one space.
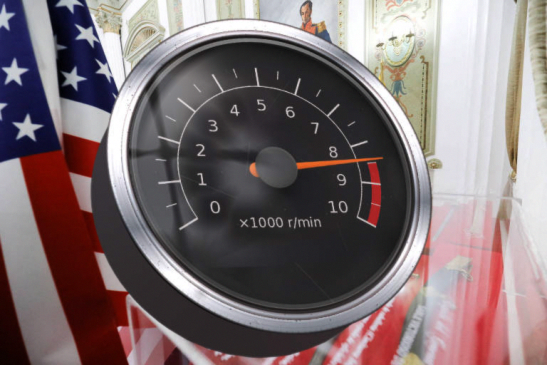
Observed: 8500 rpm
